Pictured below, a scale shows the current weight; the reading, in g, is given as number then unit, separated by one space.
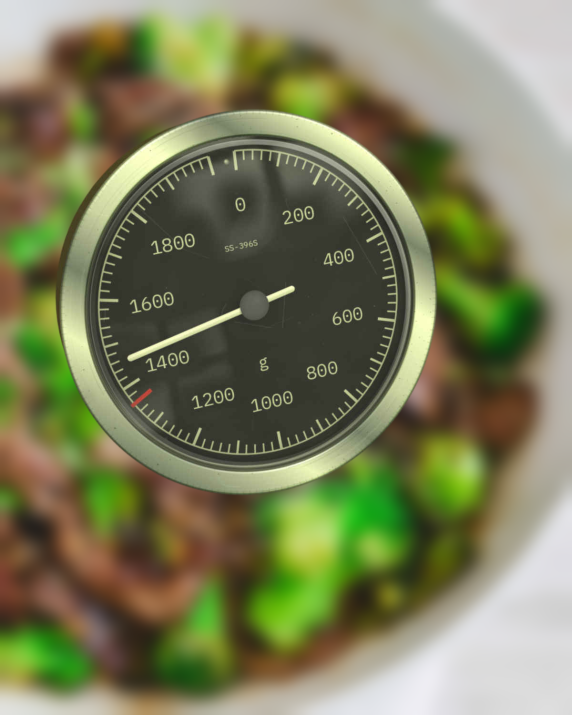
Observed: 1460 g
